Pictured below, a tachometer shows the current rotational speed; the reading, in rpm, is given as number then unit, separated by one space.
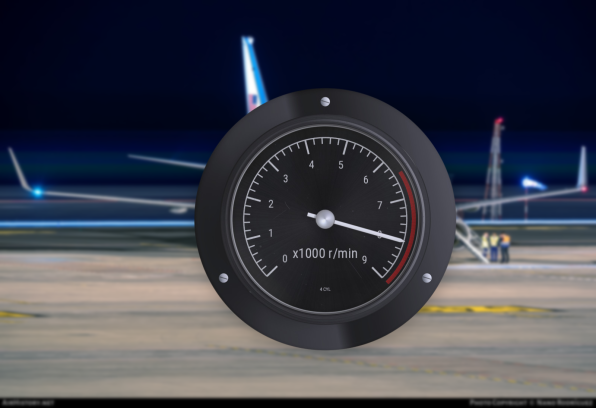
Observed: 8000 rpm
